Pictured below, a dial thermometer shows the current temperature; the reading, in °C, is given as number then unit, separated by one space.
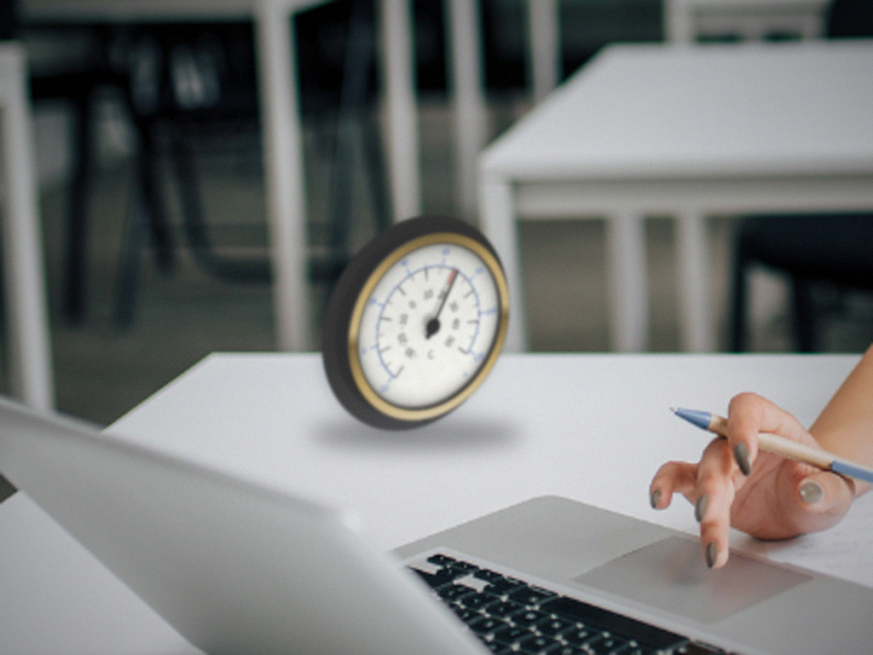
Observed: 20 °C
